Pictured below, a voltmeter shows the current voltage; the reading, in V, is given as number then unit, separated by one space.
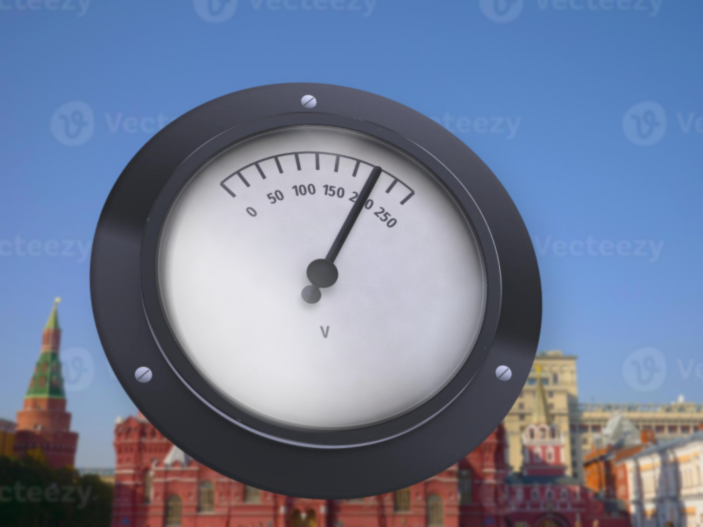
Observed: 200 V
